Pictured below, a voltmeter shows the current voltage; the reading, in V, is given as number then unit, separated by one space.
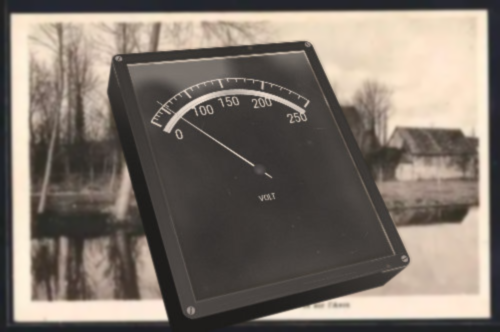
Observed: 50 V
